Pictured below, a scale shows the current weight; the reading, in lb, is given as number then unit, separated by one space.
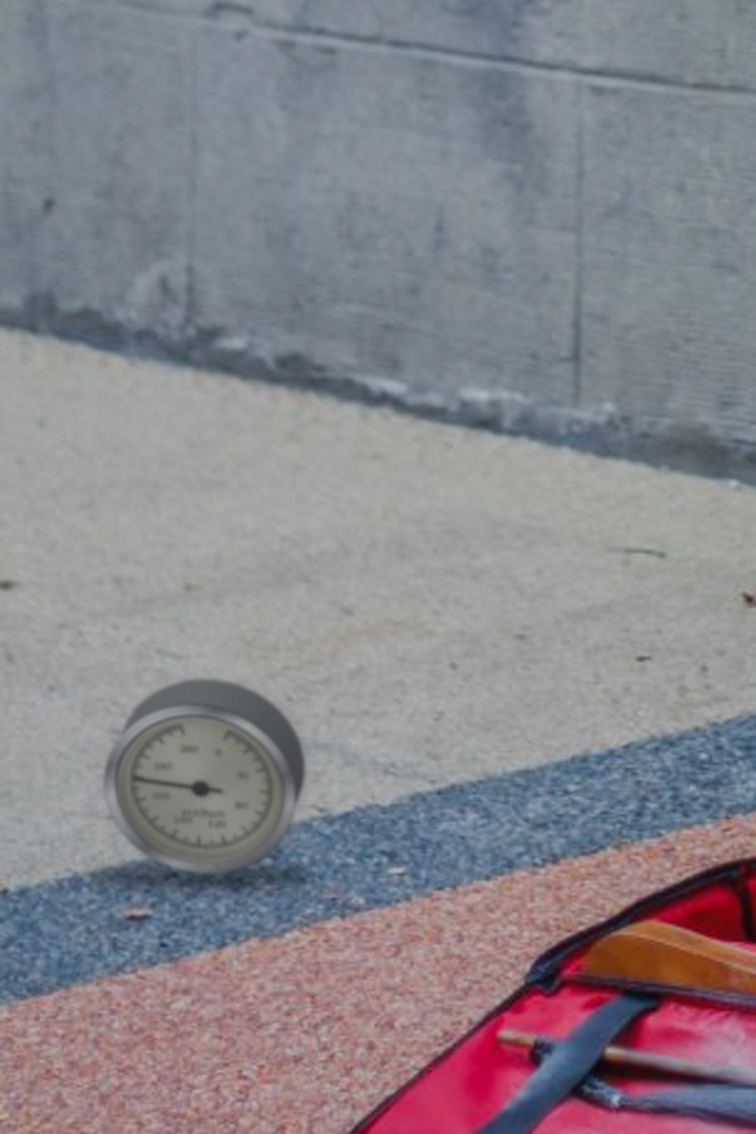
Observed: 220 lb
